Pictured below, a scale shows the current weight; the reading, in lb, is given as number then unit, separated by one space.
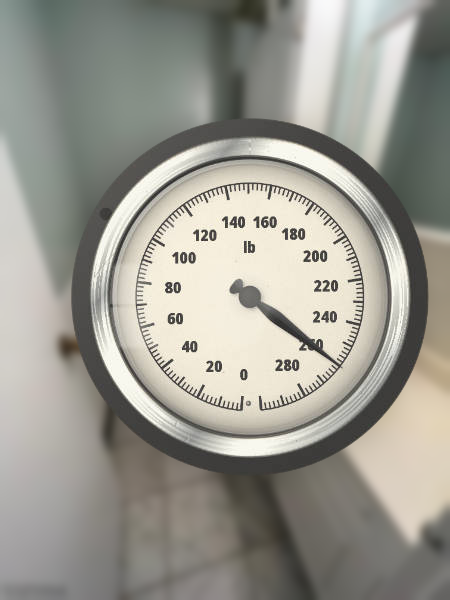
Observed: 260 lb
